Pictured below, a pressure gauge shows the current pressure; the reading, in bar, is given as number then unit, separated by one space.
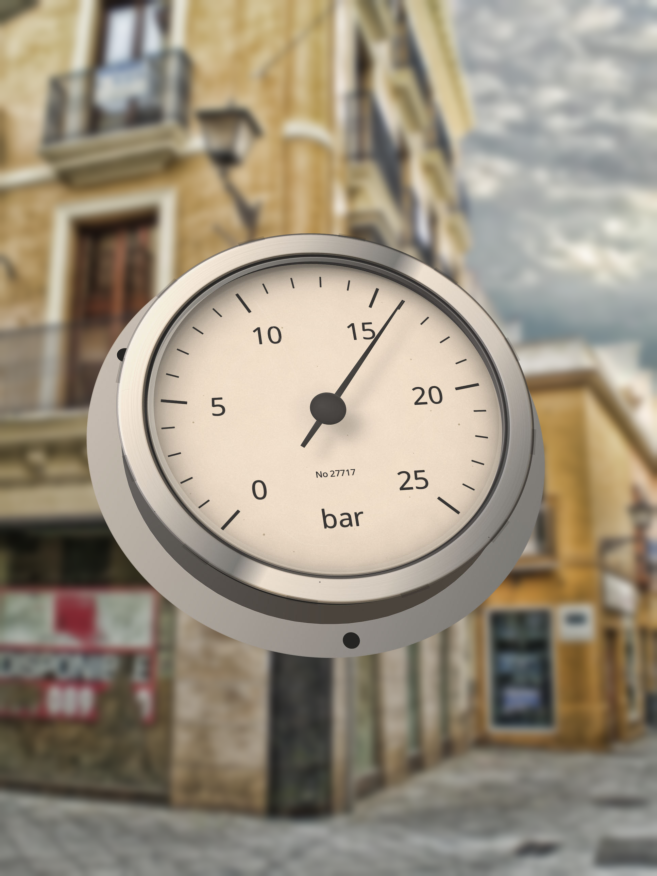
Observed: 16 bar
